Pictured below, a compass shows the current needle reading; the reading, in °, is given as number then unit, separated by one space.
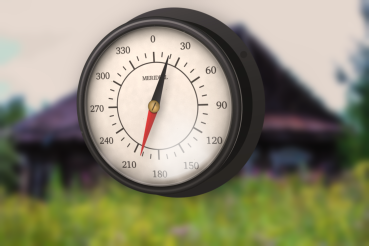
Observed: 200 °
